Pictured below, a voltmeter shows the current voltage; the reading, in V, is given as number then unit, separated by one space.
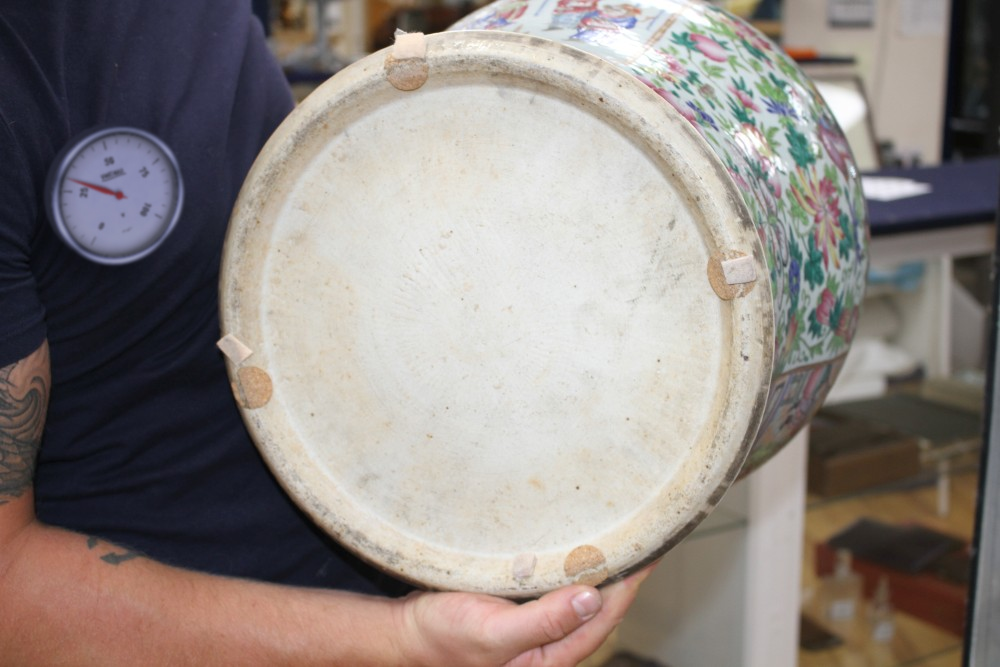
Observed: 30 V
